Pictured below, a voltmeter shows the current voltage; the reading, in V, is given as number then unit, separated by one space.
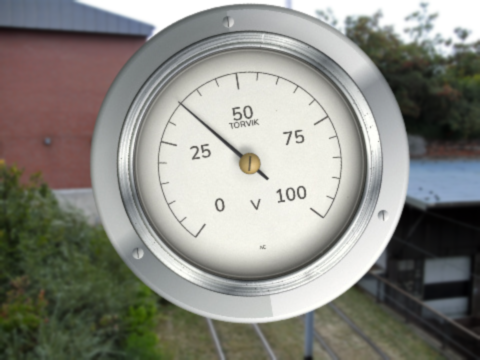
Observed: 35 V
